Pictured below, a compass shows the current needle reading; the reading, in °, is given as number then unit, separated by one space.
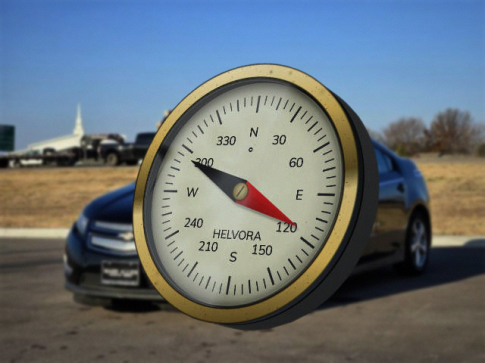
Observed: 115 °
